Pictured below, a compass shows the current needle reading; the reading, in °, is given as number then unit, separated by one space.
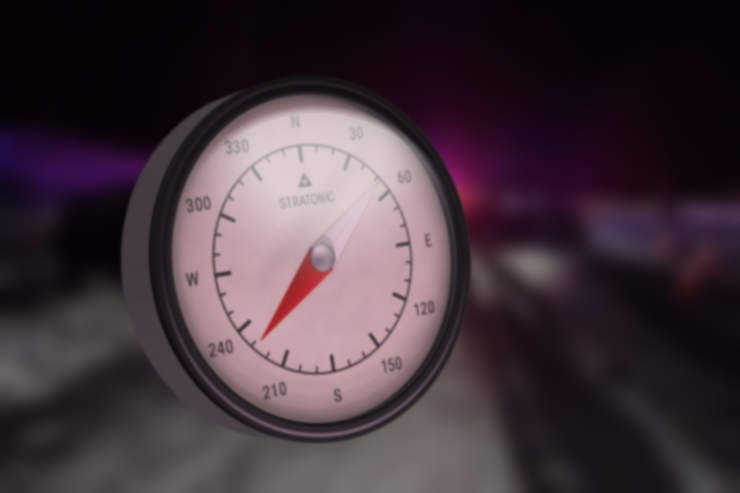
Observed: 230 °
